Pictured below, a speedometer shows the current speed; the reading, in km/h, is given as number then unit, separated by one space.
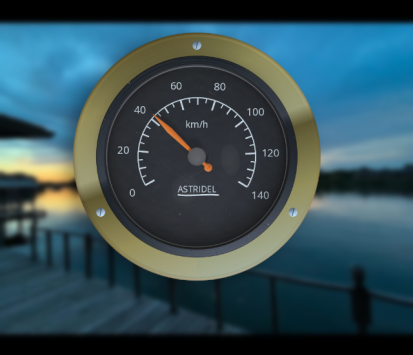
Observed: 42.5 km/h
